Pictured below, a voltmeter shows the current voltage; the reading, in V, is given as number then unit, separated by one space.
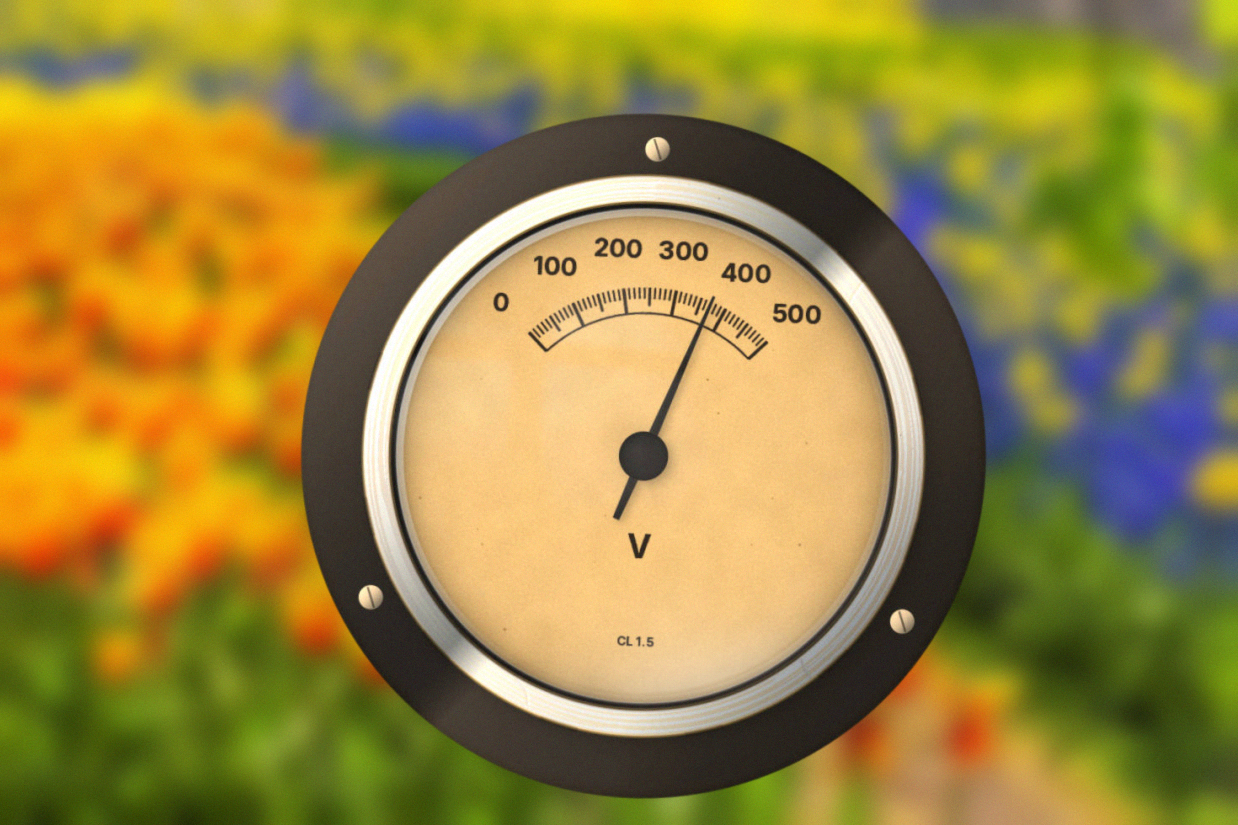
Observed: 370 V
